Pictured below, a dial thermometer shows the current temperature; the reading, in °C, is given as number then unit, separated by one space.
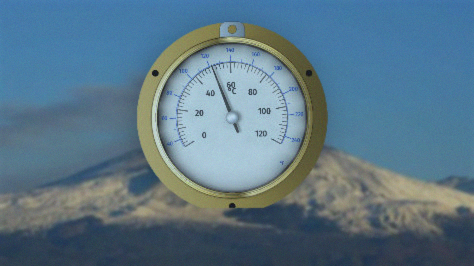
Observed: 50 °C
